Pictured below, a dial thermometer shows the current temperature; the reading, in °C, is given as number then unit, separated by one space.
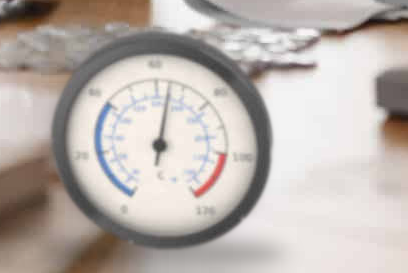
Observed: 65 °C
